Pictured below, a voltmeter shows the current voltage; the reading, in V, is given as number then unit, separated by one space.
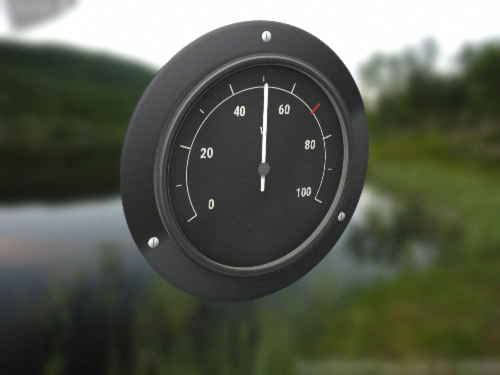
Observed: 50 V
